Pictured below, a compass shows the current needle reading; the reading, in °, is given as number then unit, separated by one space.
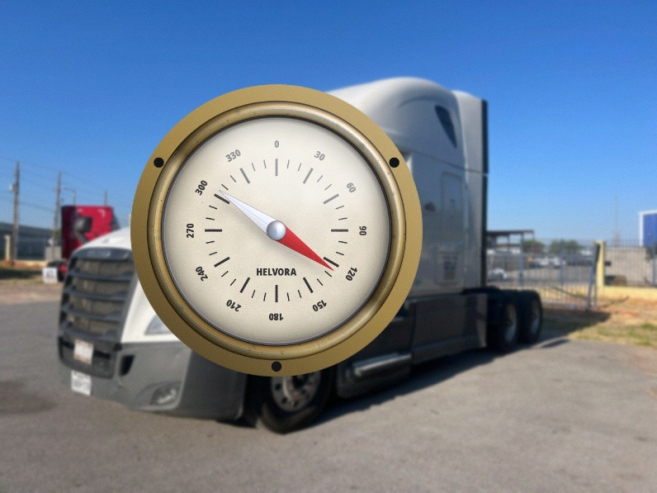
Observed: 125 °
